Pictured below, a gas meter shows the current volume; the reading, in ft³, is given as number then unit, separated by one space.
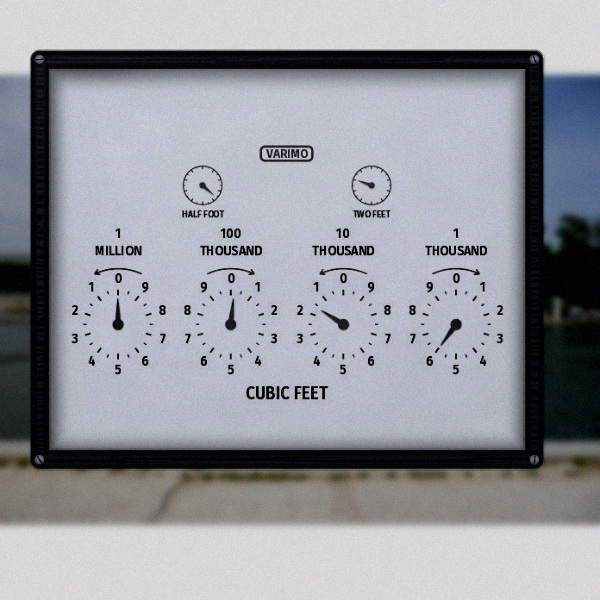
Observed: 1600 ft³
